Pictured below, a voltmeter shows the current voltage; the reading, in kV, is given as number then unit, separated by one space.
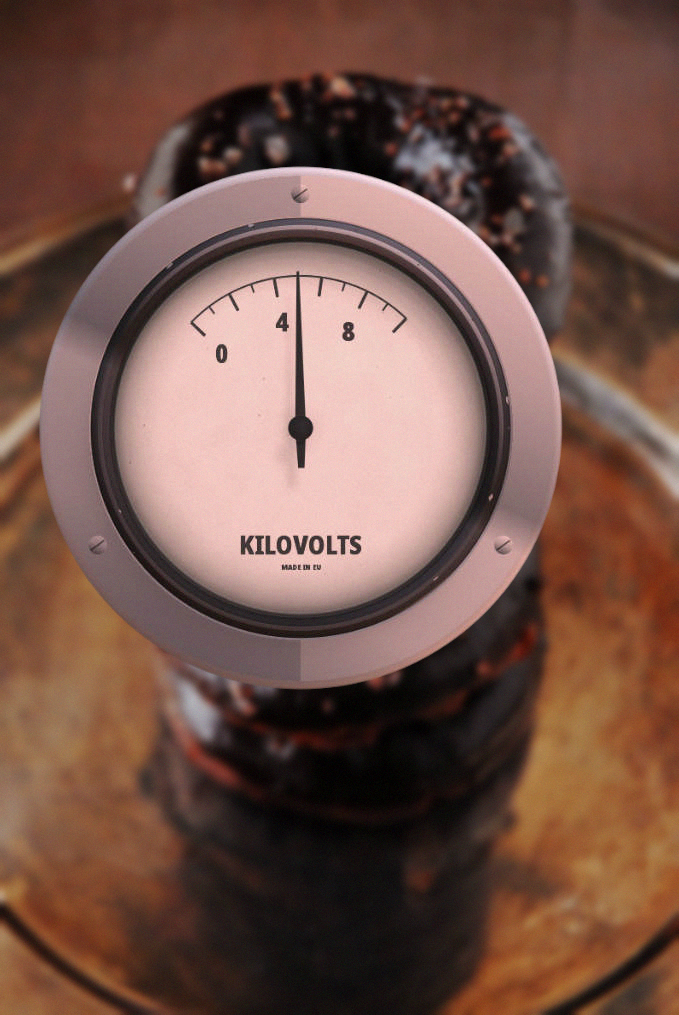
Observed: 5 kV
